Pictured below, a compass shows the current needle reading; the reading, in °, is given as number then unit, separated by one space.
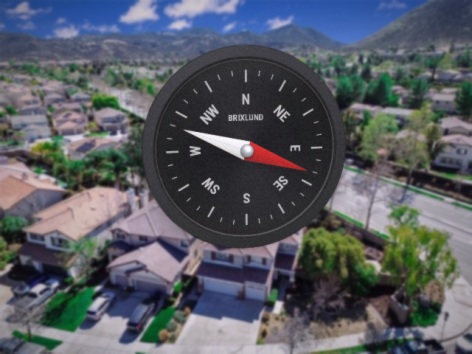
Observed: 110 °
